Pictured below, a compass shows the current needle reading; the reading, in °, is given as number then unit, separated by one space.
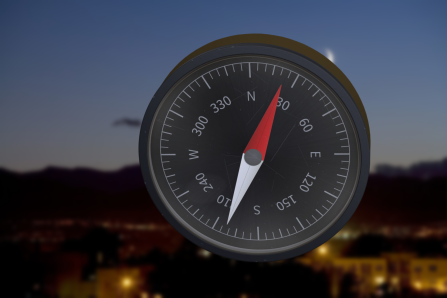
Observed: 22.5 °
